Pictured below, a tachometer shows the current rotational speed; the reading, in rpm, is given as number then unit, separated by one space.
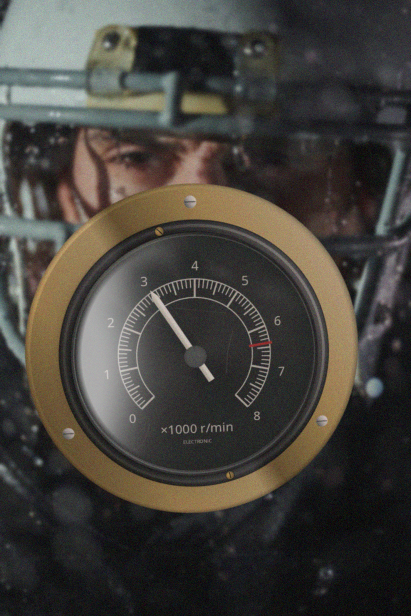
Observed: 3000 rpm
